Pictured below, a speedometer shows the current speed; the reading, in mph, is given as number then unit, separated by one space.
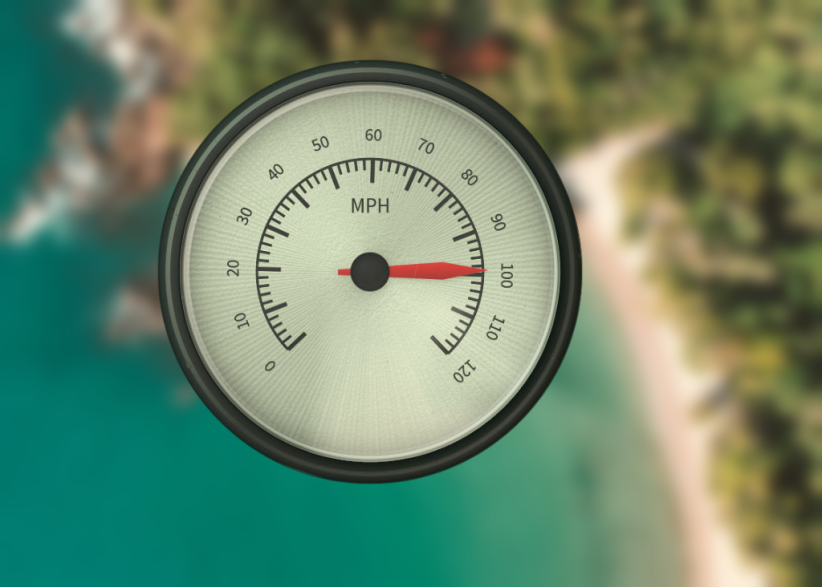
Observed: 99 mph
